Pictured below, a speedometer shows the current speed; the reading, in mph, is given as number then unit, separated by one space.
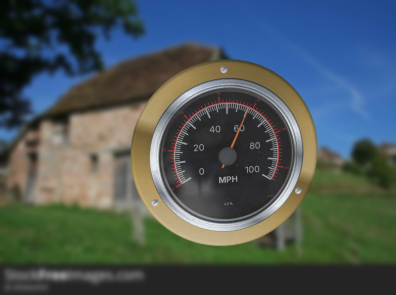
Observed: 60 mph
